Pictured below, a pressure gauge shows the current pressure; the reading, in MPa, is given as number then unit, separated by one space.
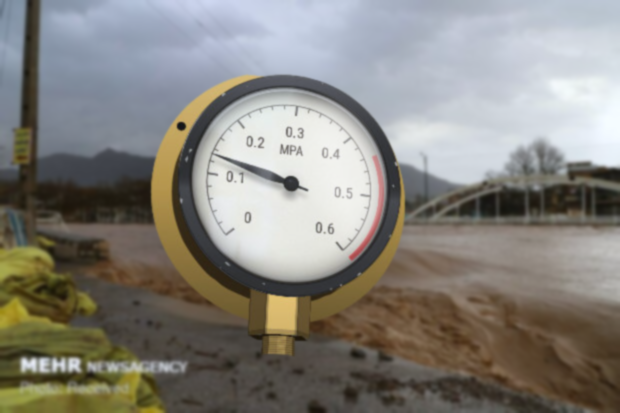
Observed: 0.13 MPa
